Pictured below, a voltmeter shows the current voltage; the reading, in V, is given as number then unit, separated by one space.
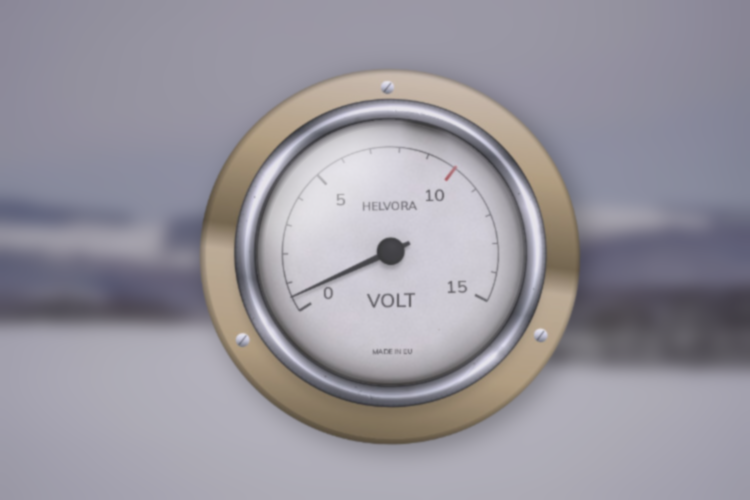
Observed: 0.5 V
